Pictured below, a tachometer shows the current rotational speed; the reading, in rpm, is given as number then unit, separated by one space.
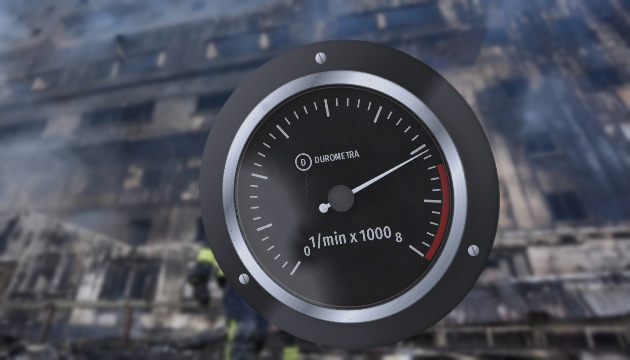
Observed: 6100 rpm
